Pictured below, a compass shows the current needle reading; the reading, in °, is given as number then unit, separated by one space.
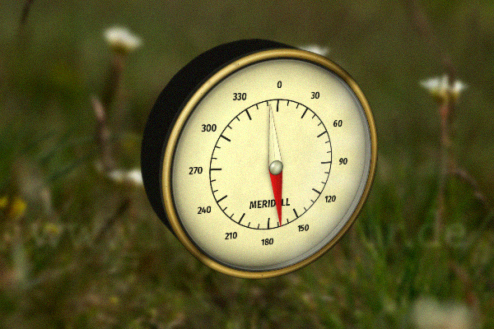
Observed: 170 °
